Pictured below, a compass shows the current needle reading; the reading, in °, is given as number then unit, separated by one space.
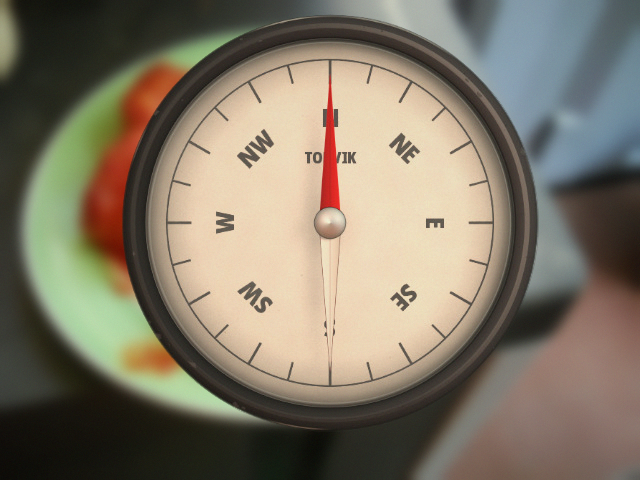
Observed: 0 °
